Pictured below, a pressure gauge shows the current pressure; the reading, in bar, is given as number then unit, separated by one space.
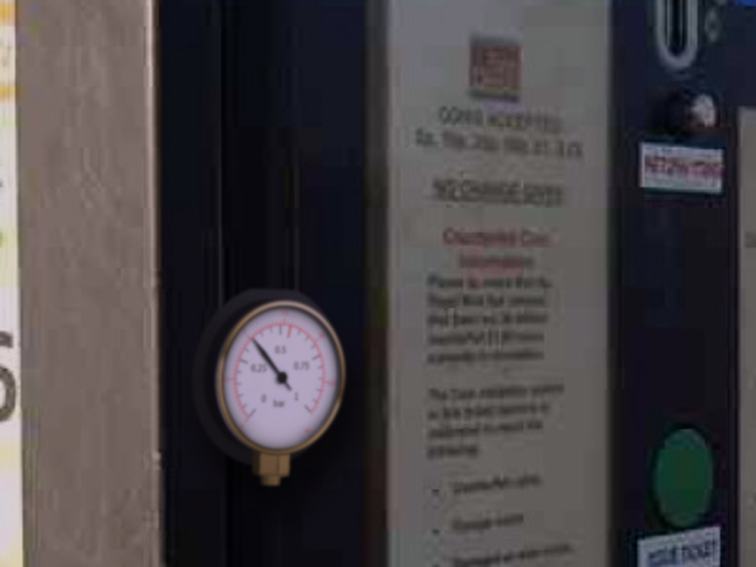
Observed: 0.35 bar
